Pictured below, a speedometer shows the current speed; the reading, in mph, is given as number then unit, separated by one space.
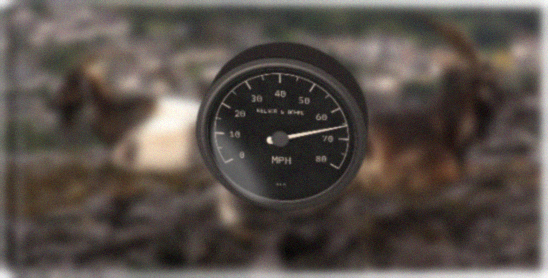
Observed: 65 mph
